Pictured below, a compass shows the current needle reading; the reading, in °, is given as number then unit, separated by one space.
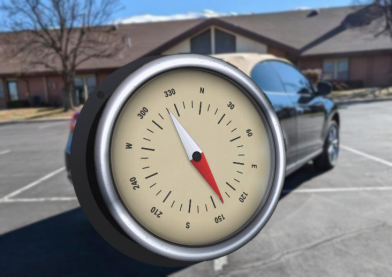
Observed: 140 °
